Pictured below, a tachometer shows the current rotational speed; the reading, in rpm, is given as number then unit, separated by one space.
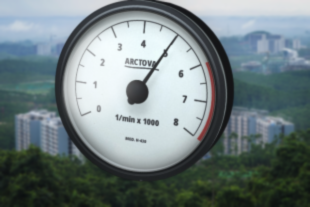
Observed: 5000 rpm
